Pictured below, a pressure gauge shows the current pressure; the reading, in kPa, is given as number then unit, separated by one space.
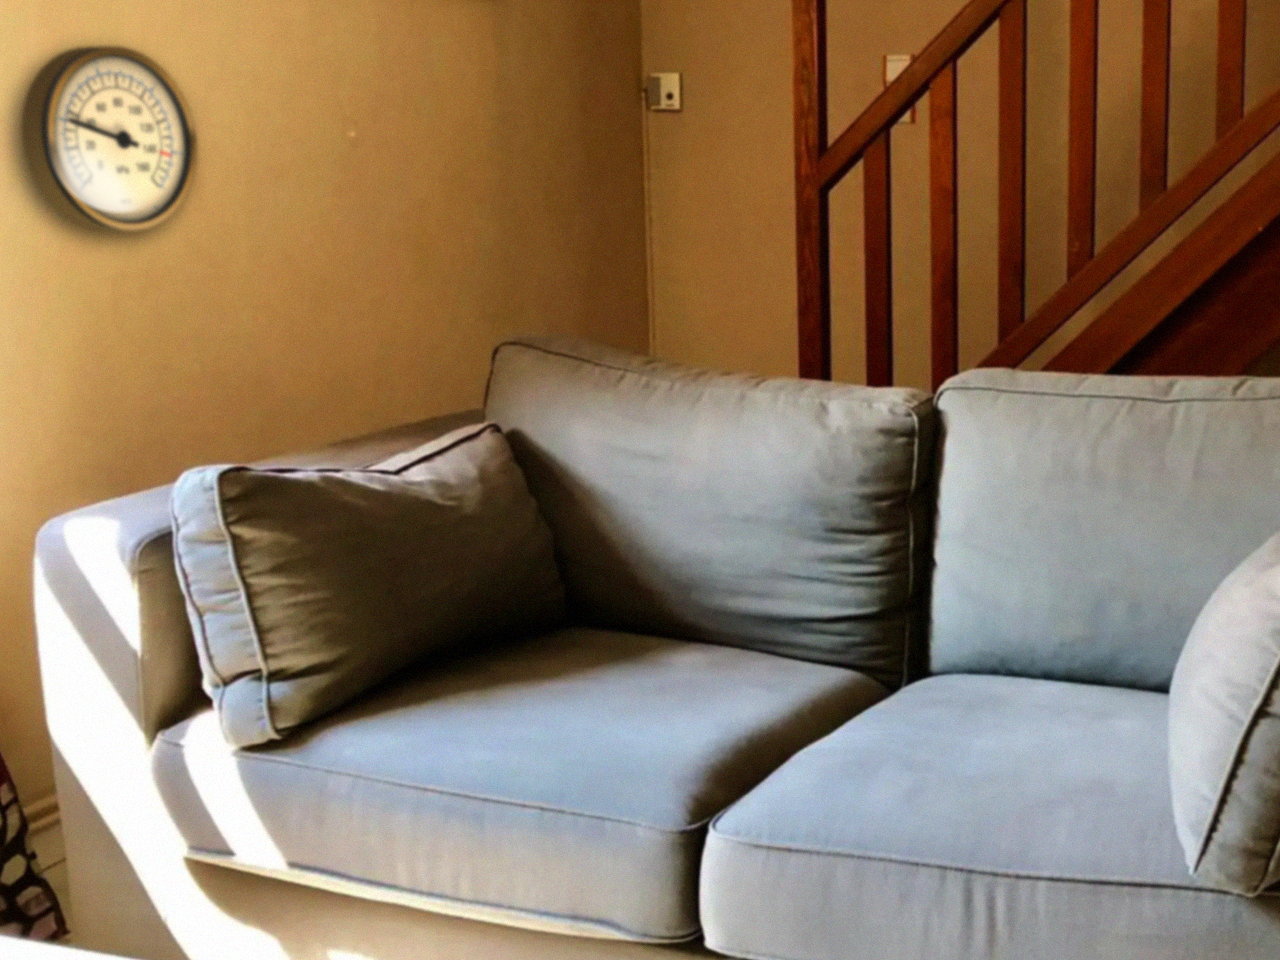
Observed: 35 kPa
